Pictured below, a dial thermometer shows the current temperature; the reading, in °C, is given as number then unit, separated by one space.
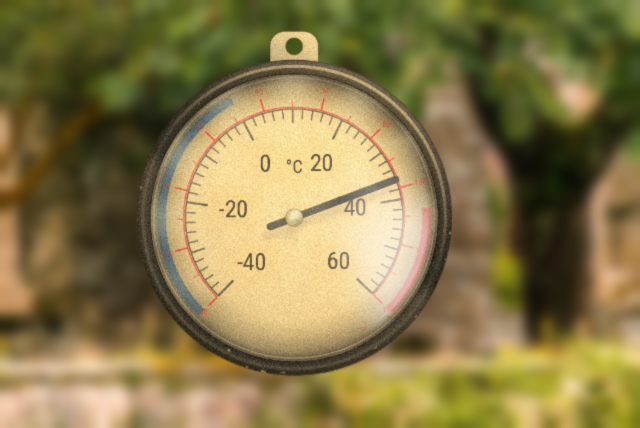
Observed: 36 °C
